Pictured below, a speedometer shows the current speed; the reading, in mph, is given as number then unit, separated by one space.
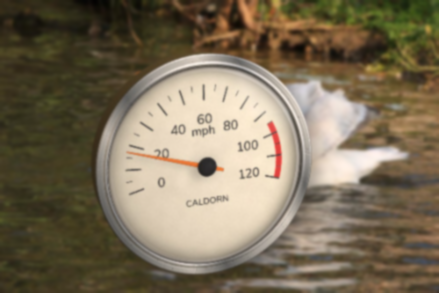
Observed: 17.5 mph
